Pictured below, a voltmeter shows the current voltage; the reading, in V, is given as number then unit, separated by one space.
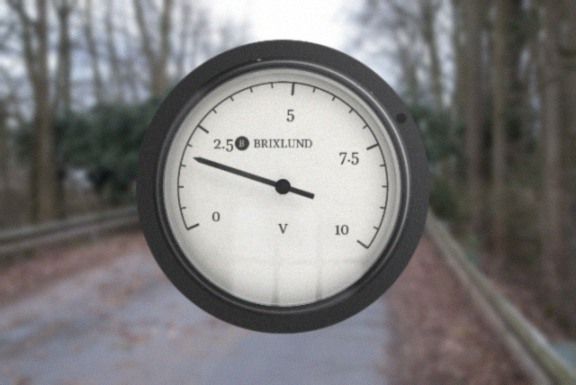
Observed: 1.75 V
